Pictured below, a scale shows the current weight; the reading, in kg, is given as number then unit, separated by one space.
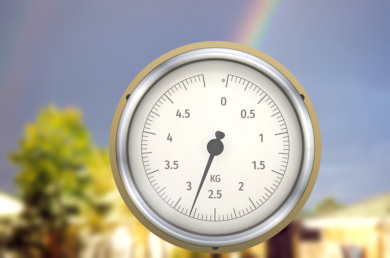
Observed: 2.8 kg
